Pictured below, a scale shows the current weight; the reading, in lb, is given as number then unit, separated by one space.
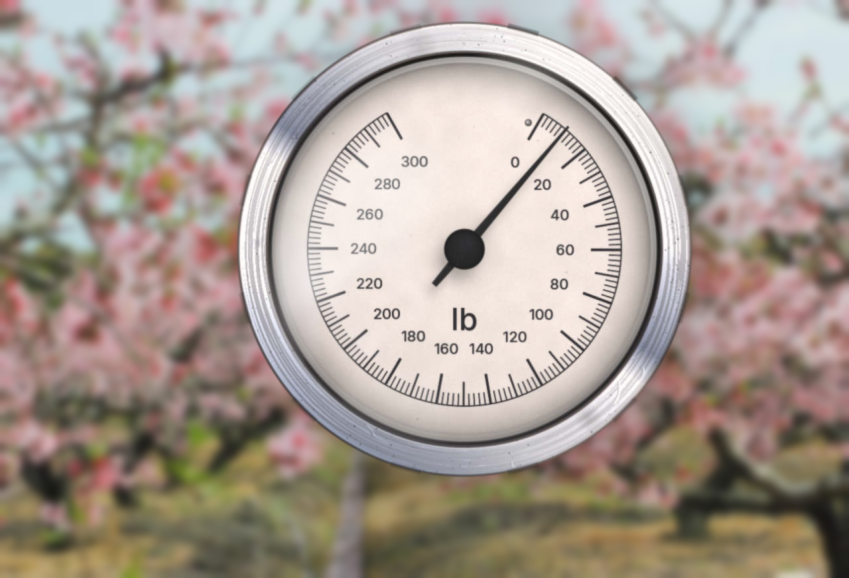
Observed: 10 lb
